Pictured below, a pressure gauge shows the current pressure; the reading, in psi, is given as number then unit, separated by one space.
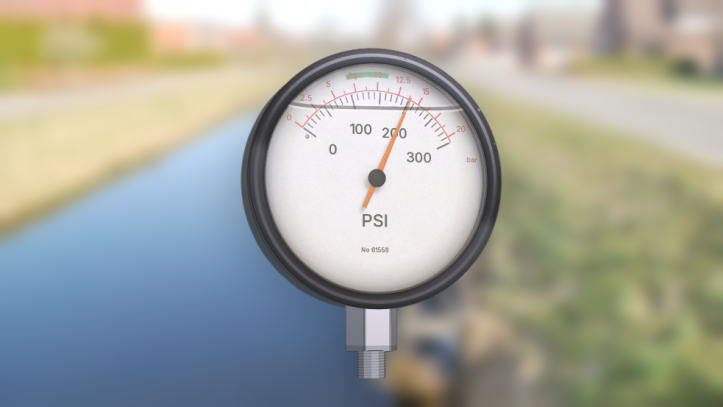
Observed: 200 psi
